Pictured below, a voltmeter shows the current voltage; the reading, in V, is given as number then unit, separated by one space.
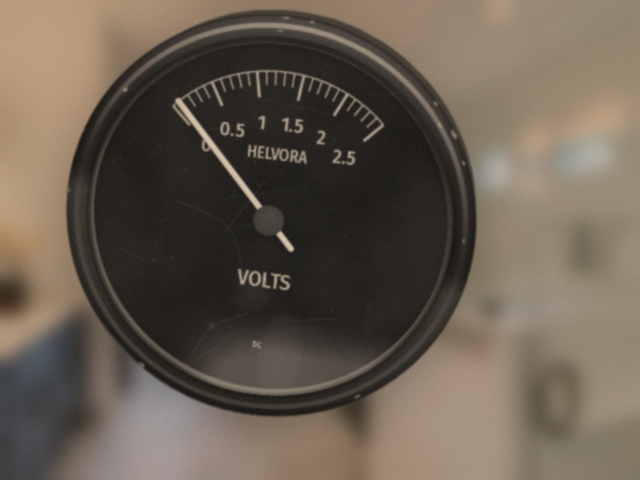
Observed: 0.1 V
